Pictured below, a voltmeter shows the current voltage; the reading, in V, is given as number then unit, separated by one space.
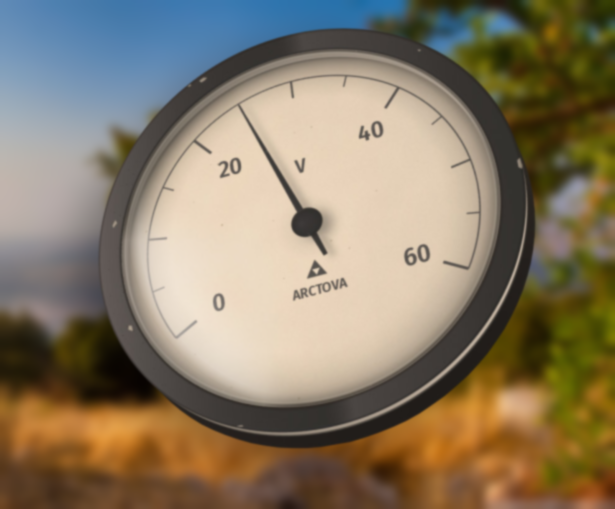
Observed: 25 V
